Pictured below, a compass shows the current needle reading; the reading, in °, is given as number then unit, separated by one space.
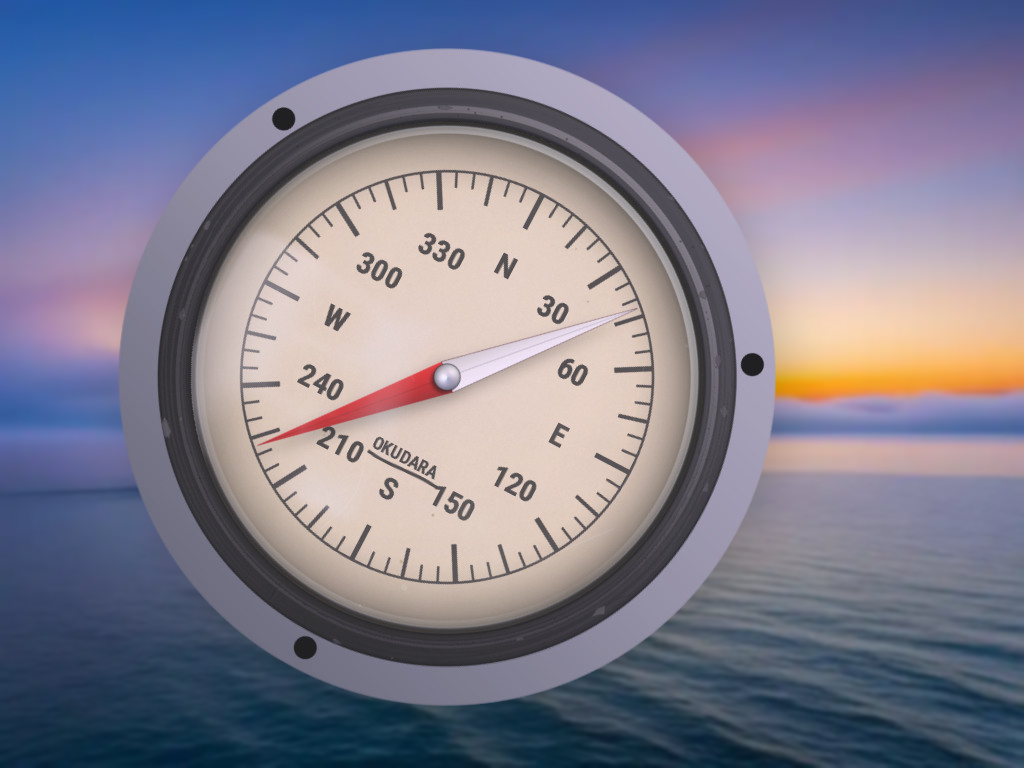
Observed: 222.5 °
